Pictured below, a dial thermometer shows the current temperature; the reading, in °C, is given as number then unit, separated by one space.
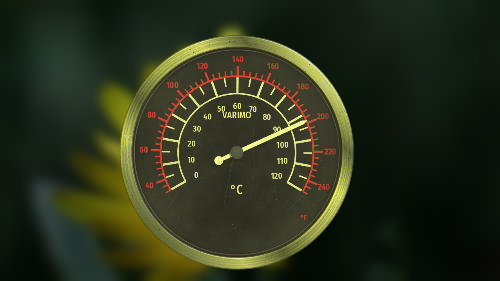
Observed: 92.5 °C
